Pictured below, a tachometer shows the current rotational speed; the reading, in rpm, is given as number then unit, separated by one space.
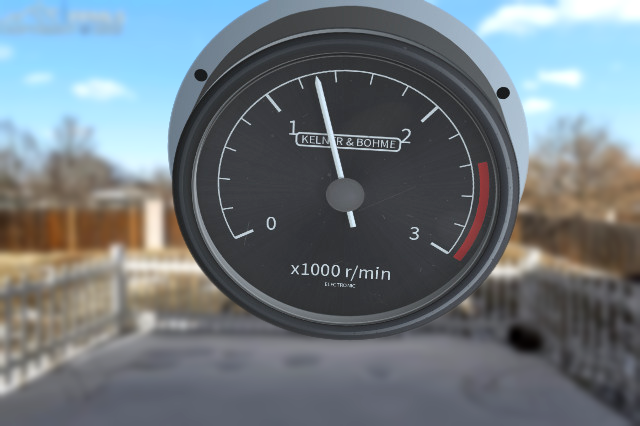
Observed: 1300 rpm
